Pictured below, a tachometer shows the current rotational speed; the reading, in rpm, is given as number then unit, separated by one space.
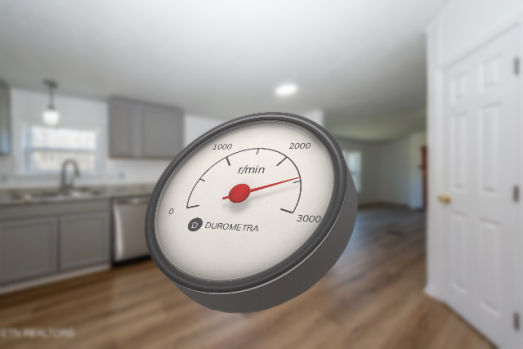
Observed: 2500 rpm
